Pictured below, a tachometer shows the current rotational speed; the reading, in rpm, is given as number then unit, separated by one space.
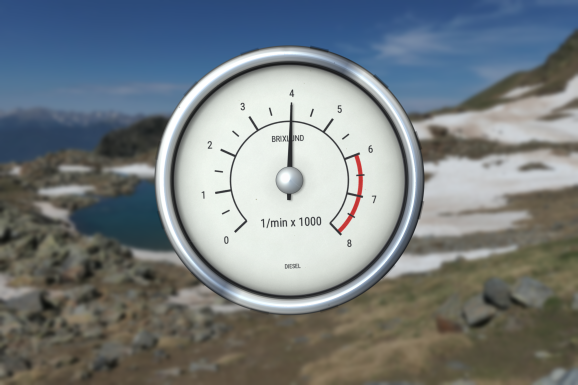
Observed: 4000 rpm
